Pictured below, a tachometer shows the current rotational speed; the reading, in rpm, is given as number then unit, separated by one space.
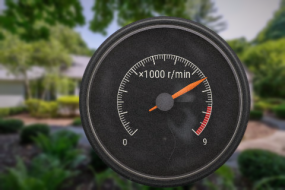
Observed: 6500 rpm
